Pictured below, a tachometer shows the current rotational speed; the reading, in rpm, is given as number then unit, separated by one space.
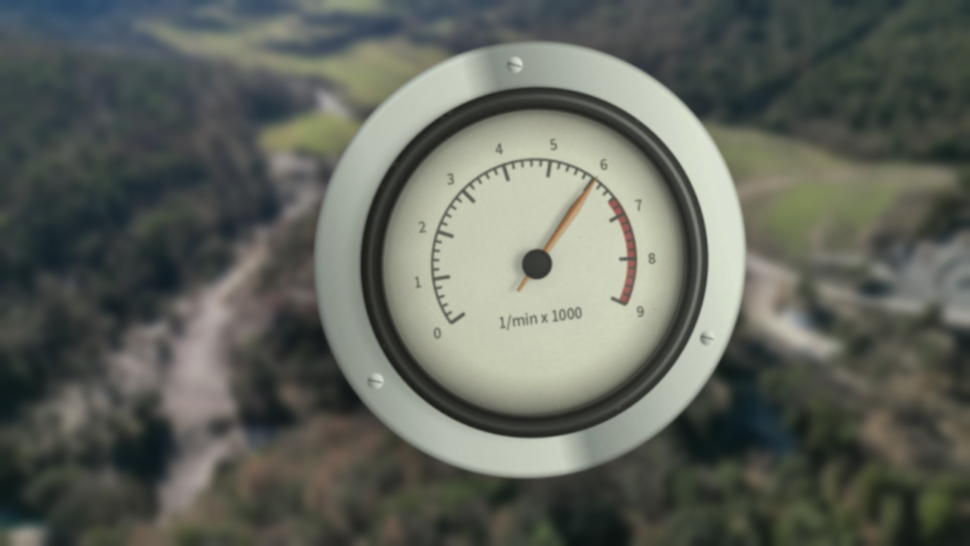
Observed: 6000 rpm
